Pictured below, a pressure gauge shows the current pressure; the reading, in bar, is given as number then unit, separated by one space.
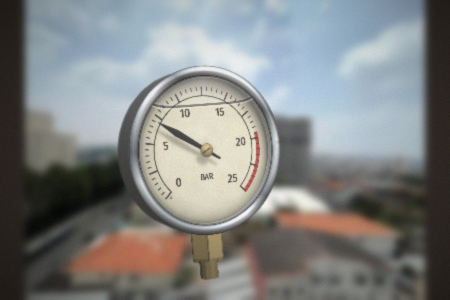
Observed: 7 bar
